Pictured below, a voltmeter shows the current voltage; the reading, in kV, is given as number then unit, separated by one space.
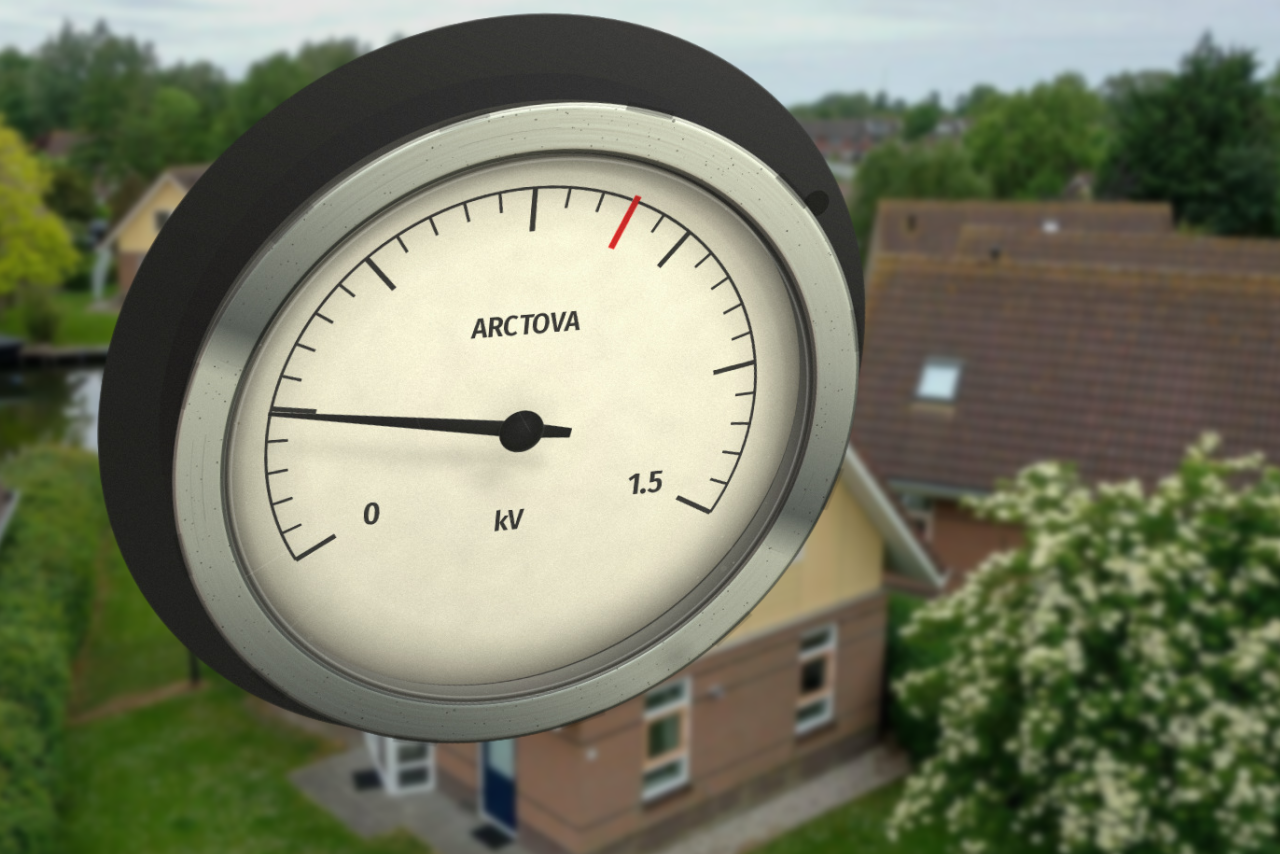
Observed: 0.25 kV
